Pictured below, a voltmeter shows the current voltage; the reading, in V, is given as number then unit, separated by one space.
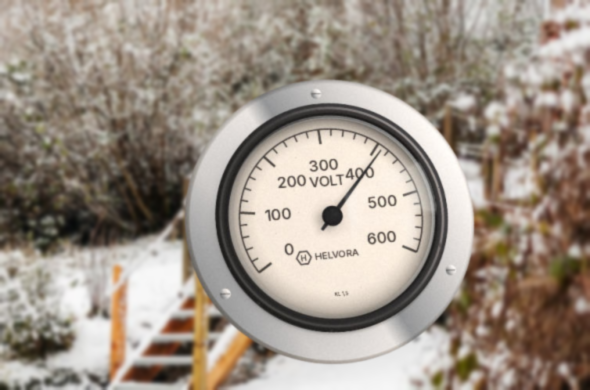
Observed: 410 V
